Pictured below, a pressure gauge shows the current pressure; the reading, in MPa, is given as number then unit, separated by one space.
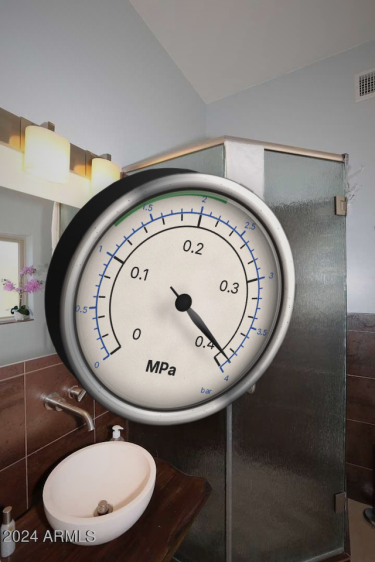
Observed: 0.39 MPa
